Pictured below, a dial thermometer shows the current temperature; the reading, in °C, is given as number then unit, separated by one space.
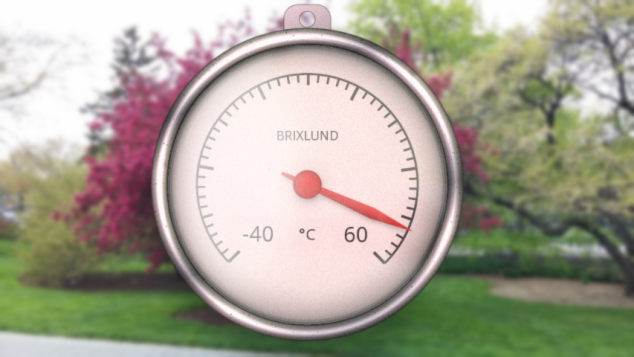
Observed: 52 °C
